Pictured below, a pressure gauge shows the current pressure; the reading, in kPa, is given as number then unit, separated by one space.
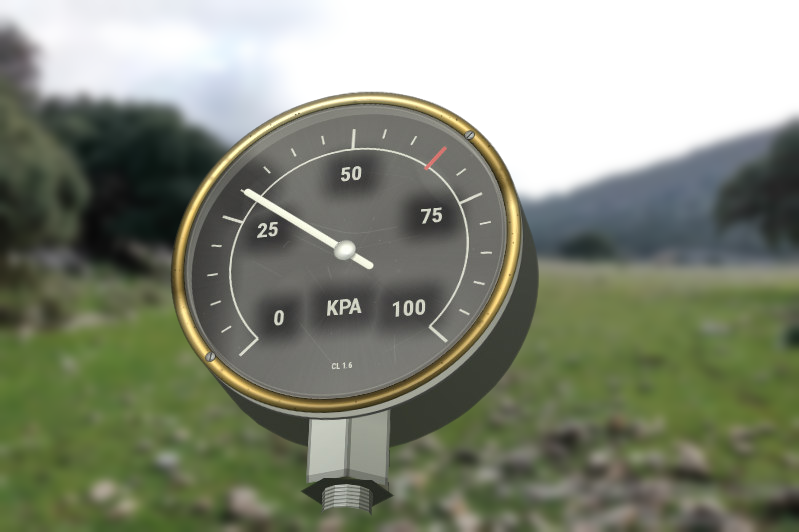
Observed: 30 kPa
